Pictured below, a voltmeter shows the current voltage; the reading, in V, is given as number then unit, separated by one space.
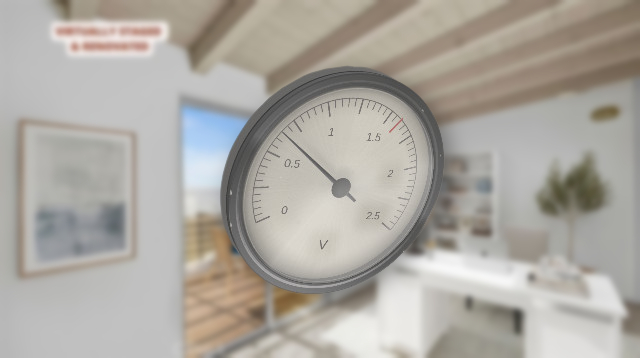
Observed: 0.65 V
